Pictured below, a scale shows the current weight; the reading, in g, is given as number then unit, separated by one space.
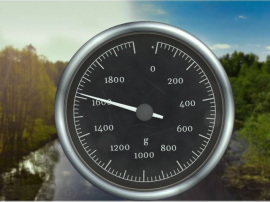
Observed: 1620 g
